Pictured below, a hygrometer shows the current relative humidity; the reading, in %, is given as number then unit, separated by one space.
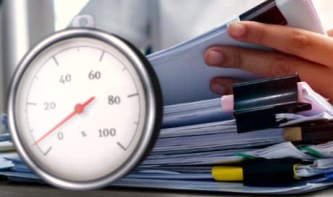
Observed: 5 %
